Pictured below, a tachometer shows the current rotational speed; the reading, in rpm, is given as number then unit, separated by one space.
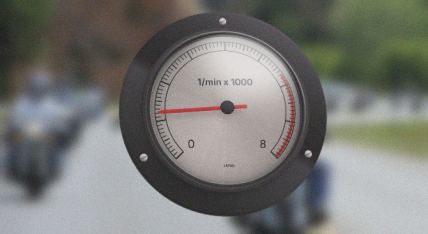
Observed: 1200 rpm
